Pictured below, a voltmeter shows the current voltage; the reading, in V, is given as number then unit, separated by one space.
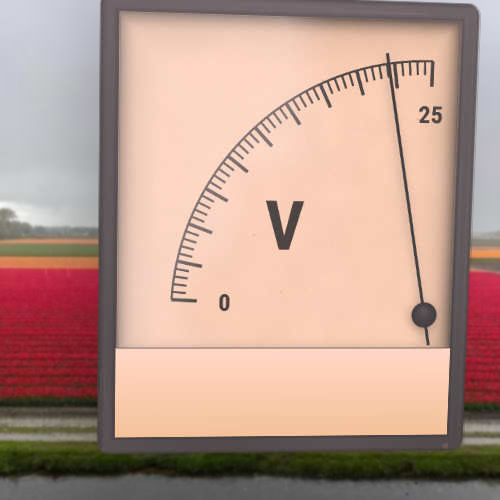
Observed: 22 V
